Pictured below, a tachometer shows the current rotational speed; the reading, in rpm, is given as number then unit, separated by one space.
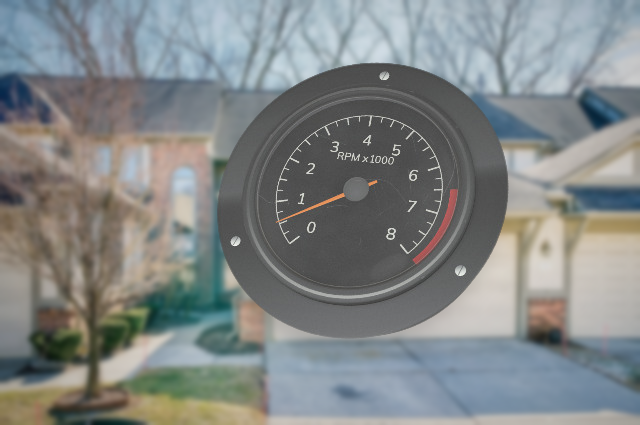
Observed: 500 rpm
